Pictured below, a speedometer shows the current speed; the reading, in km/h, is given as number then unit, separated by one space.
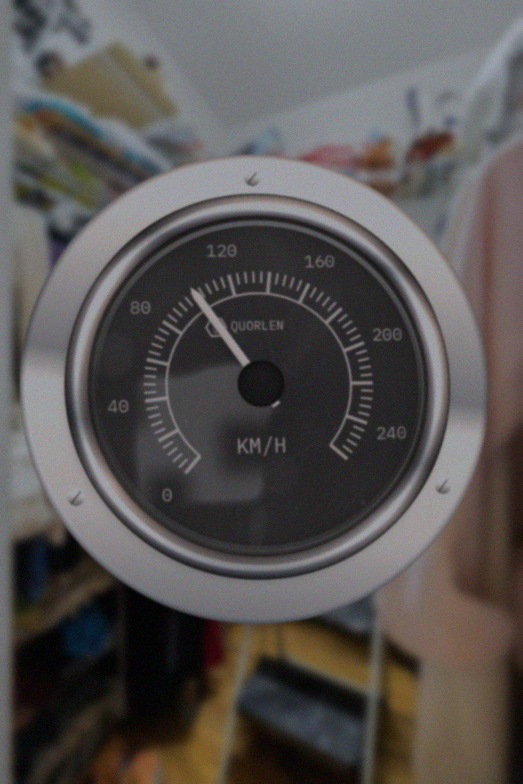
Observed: 100 km/h
